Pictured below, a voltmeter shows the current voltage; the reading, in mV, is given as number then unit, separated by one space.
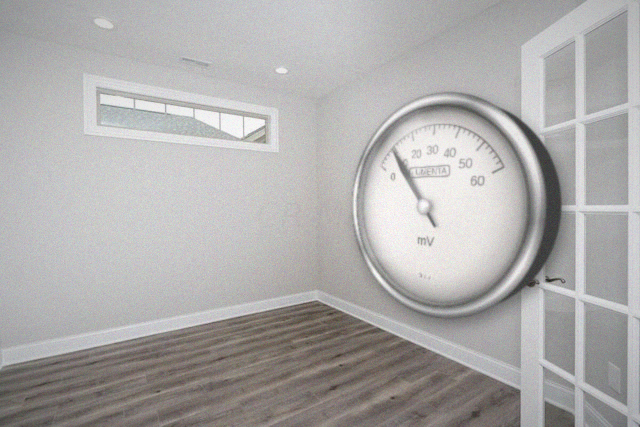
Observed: 10 mV
